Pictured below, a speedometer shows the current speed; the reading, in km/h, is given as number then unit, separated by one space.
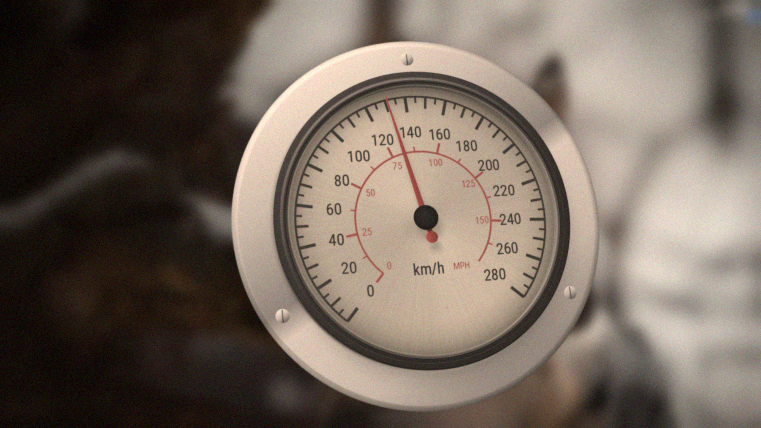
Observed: 130 km/h
